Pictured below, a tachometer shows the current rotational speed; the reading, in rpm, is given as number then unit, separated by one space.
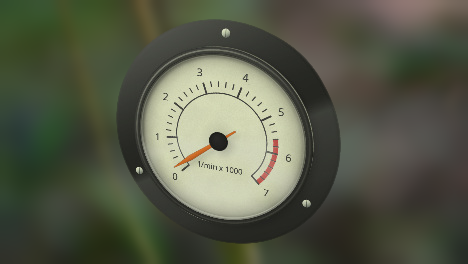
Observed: 200 rpm
